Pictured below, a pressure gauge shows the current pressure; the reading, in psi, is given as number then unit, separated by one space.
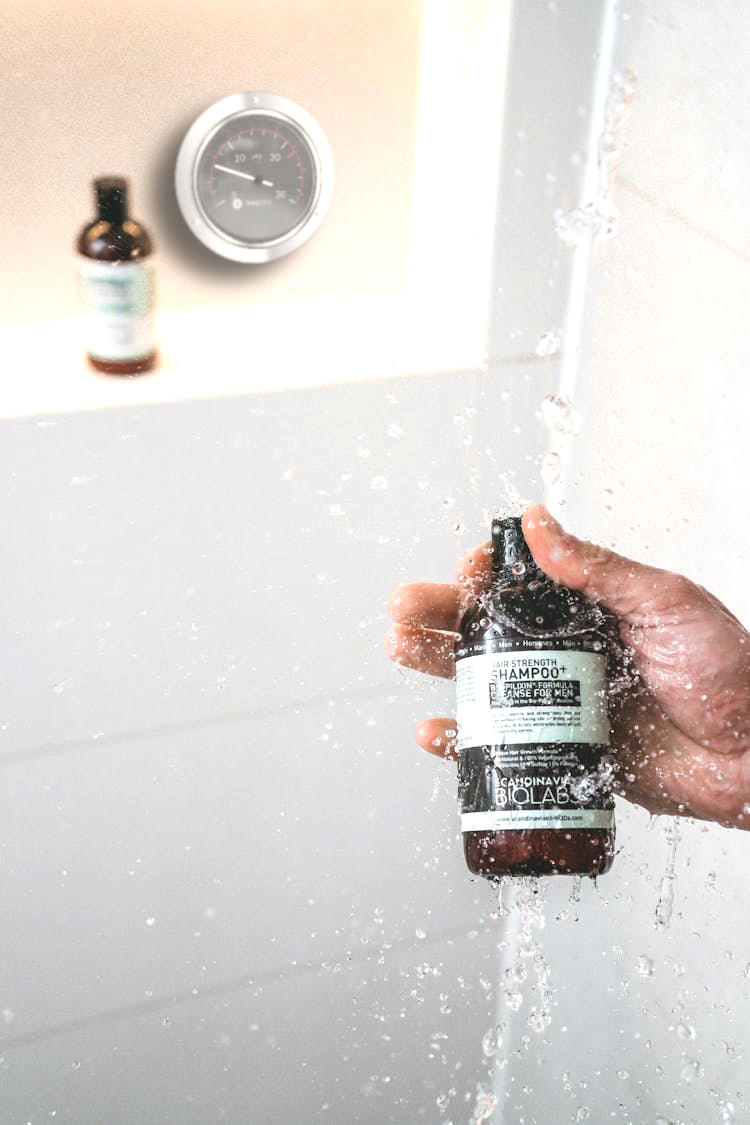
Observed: 6 psi
